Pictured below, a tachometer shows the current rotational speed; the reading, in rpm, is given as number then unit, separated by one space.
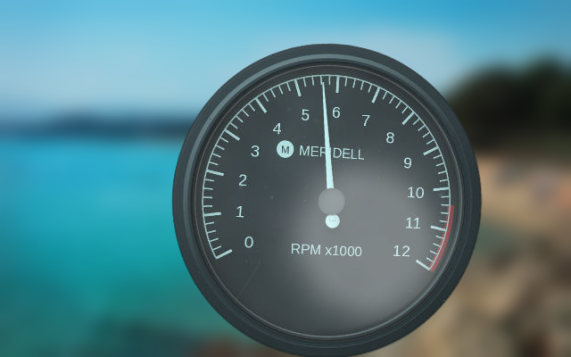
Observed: 5600 rpm
